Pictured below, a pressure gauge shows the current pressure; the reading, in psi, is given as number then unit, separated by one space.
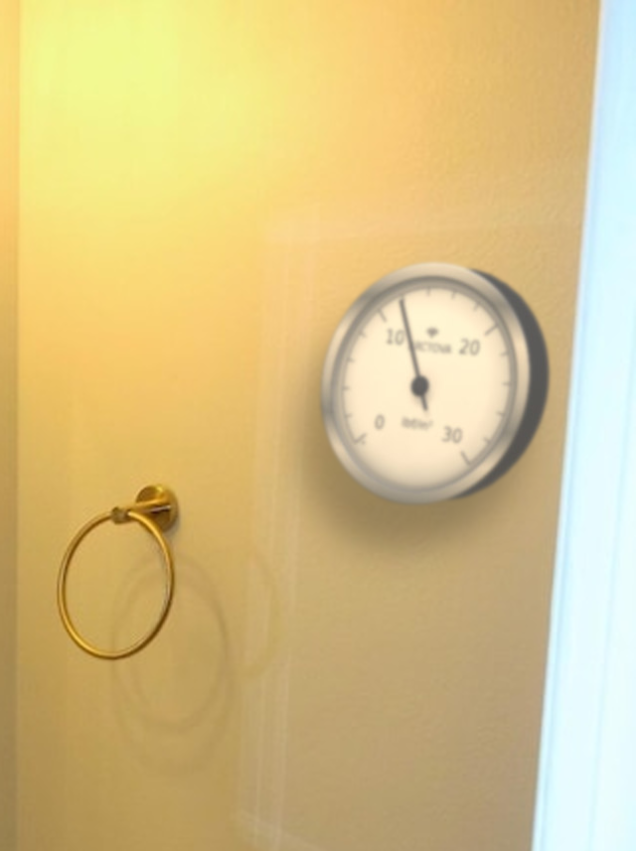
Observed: 12 psi
